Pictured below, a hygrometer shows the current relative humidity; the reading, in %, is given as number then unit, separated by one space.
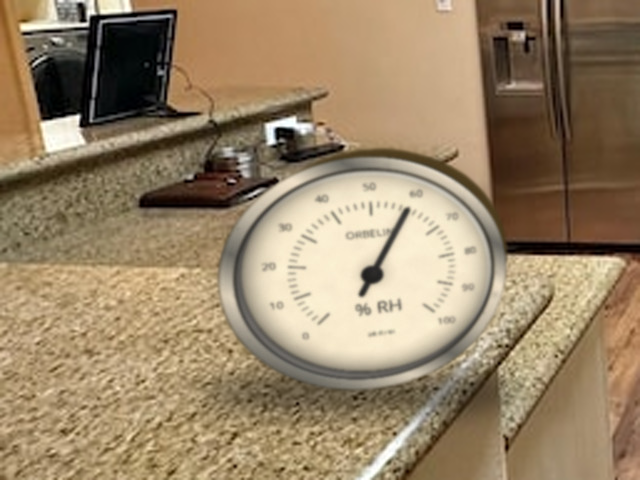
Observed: 60 %
